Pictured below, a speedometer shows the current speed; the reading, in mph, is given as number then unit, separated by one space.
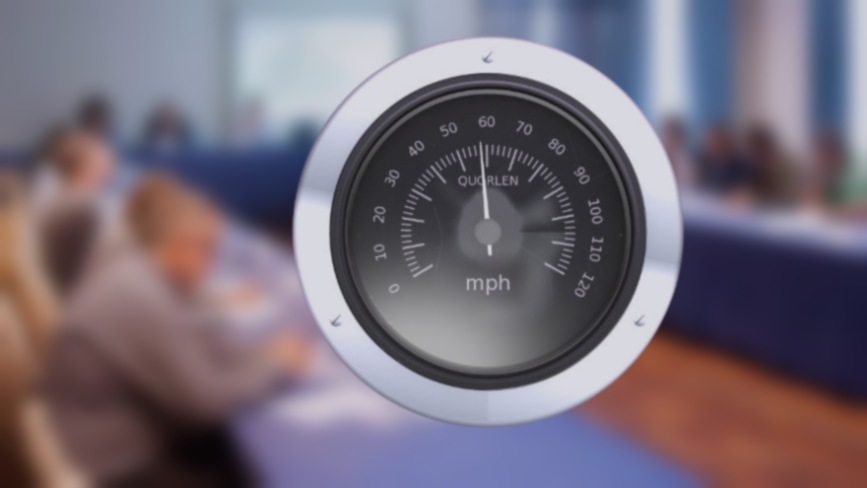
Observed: 58 mph
